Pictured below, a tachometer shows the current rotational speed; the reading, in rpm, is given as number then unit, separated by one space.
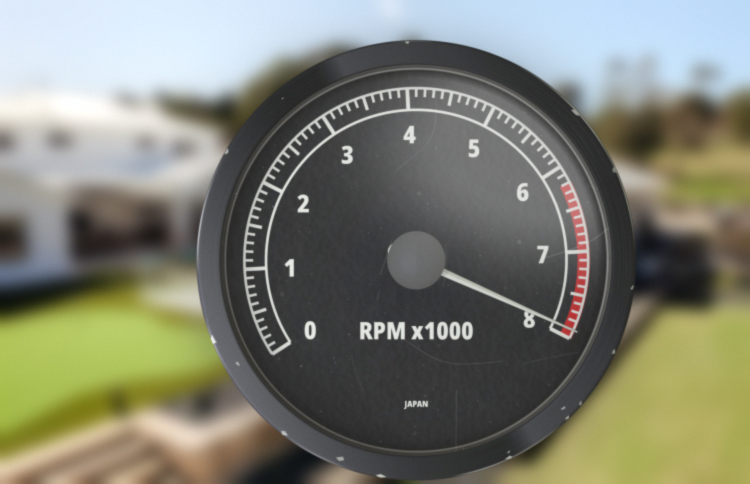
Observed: 7900 rpm
